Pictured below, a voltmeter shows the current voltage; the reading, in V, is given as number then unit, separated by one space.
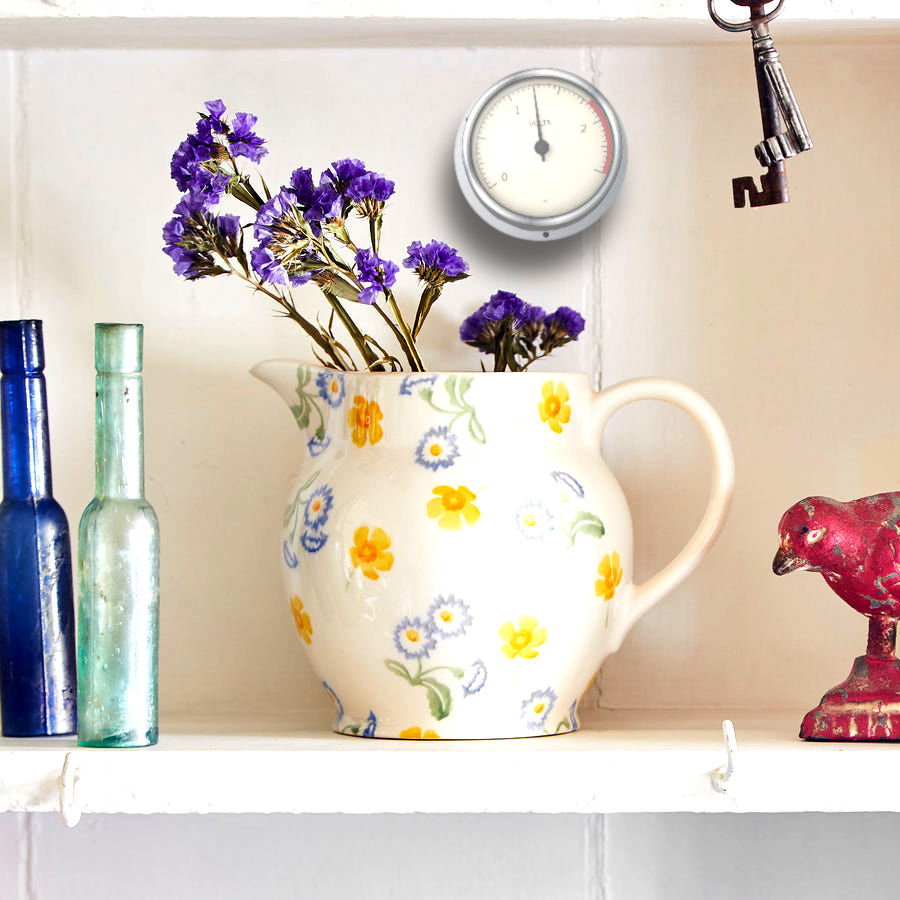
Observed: 1.25 V
